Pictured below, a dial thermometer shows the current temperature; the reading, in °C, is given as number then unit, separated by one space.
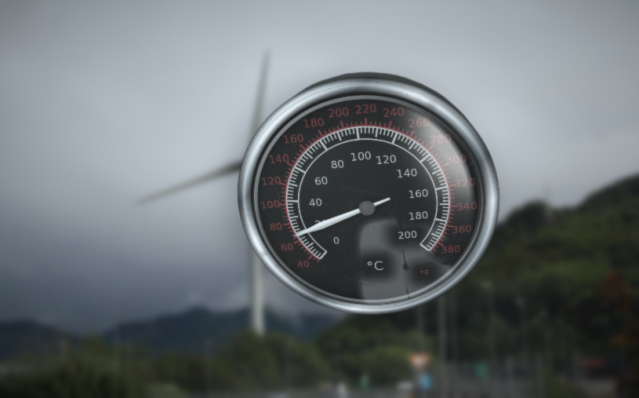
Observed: 20 °C
